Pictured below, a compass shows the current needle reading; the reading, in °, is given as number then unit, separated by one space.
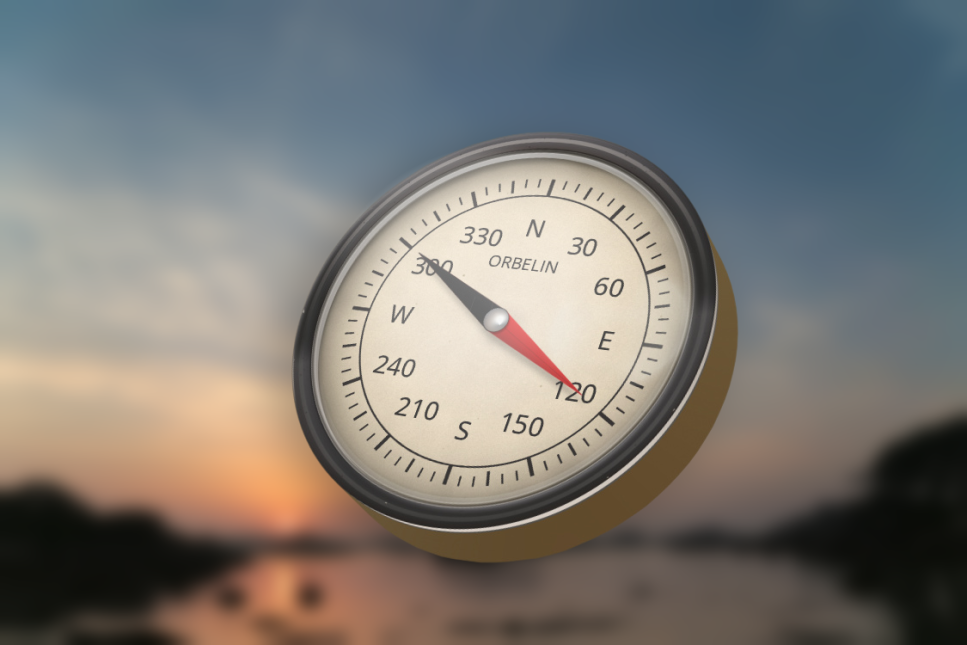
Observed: 120 °
